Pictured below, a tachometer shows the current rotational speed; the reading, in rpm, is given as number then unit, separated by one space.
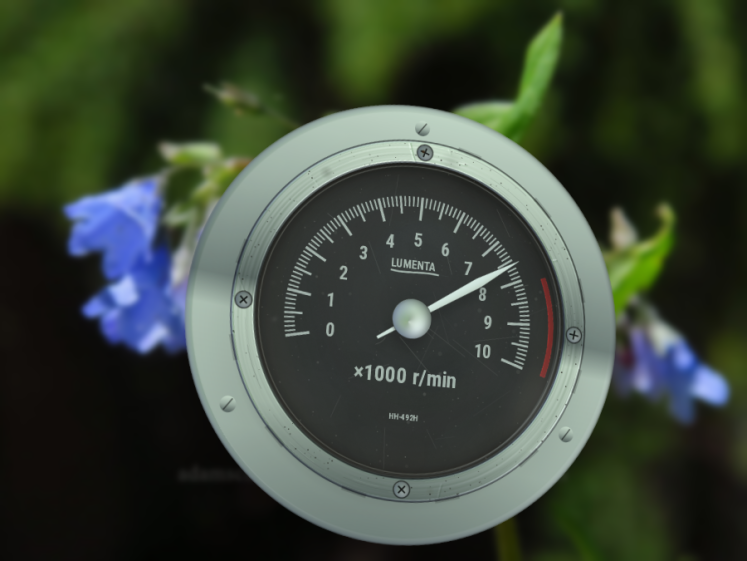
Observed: 7600 rpm
